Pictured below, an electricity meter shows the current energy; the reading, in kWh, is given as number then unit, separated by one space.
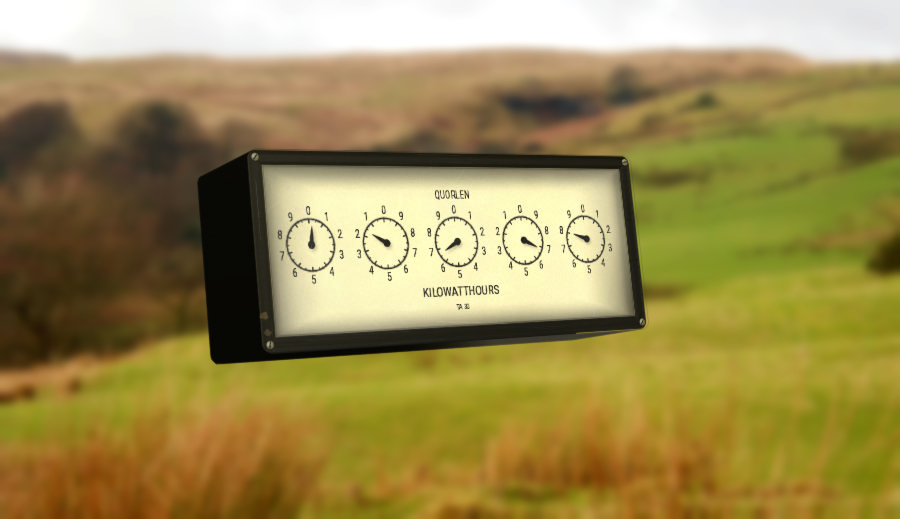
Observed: 1668 kWh
